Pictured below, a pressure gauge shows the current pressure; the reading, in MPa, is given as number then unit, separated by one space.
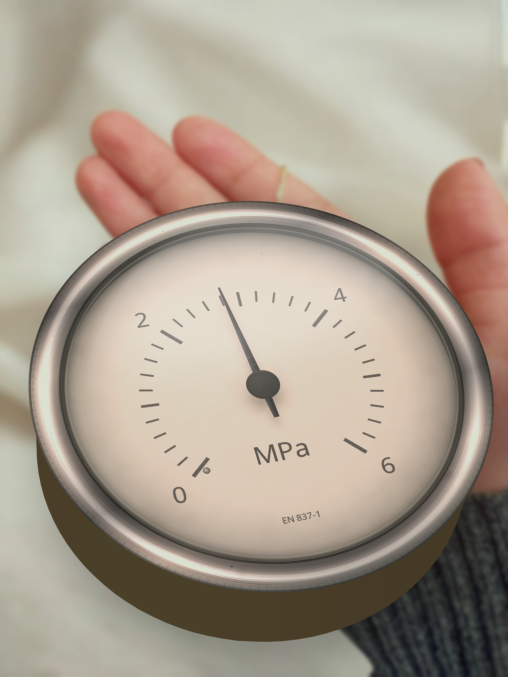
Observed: 2.8 MPa
